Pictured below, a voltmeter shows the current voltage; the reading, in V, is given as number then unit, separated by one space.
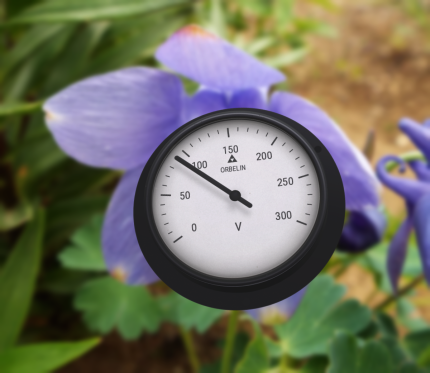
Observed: 90 V
